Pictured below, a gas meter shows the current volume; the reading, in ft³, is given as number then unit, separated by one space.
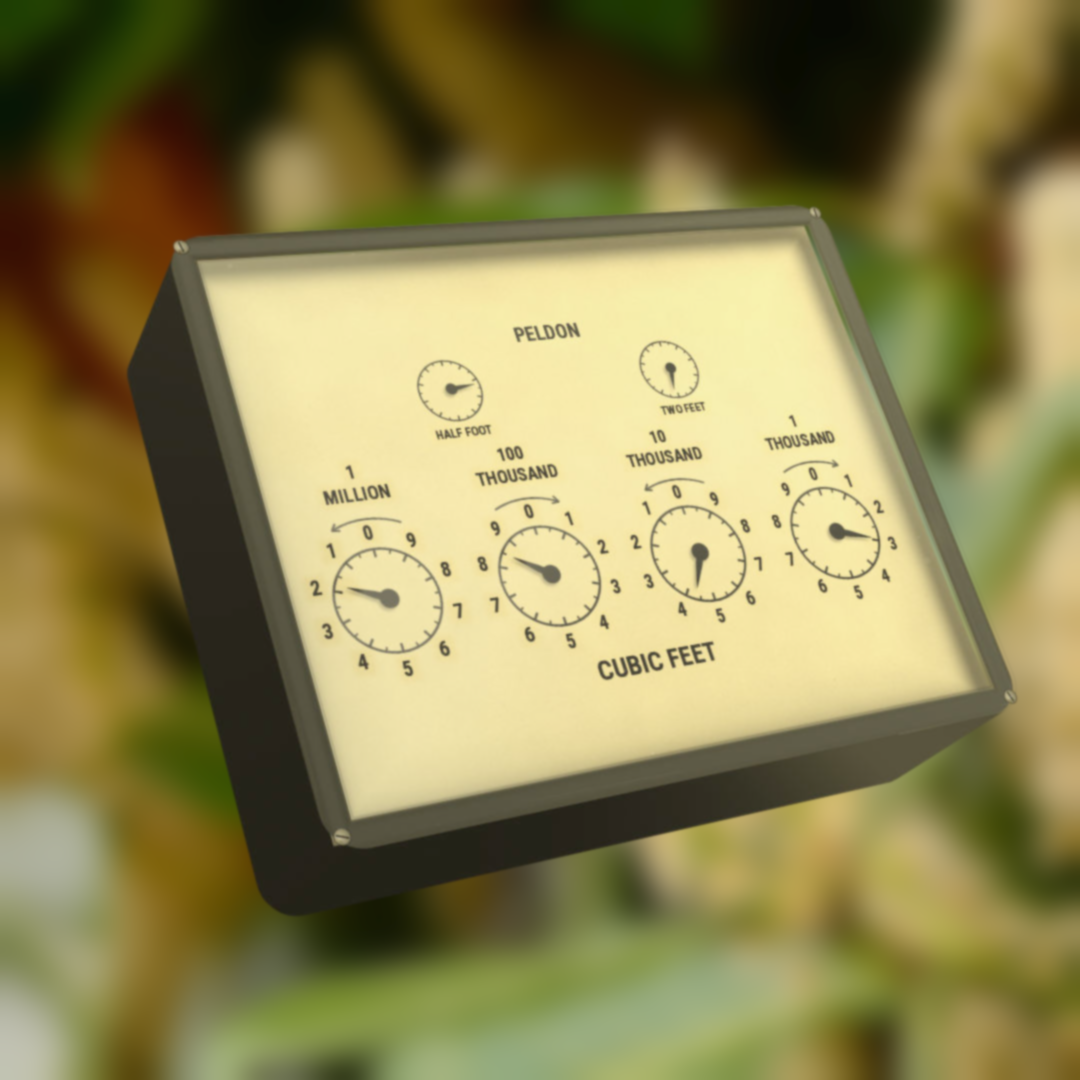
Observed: 184300 ft³
